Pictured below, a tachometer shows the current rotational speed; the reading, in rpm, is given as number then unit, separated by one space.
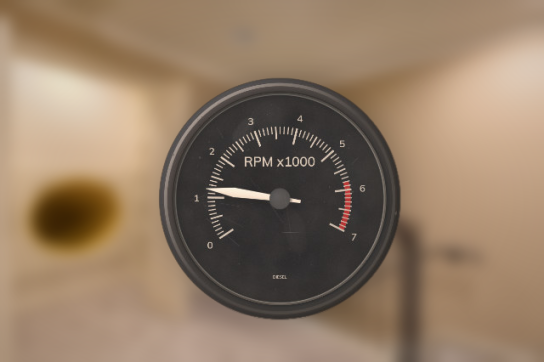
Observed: 1200 rpm
